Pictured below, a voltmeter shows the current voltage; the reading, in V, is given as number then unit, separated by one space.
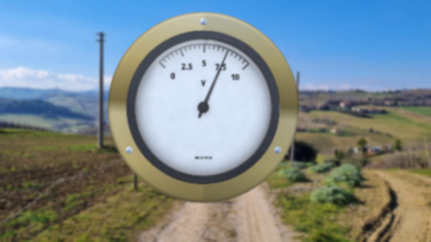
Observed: 7.5 V
